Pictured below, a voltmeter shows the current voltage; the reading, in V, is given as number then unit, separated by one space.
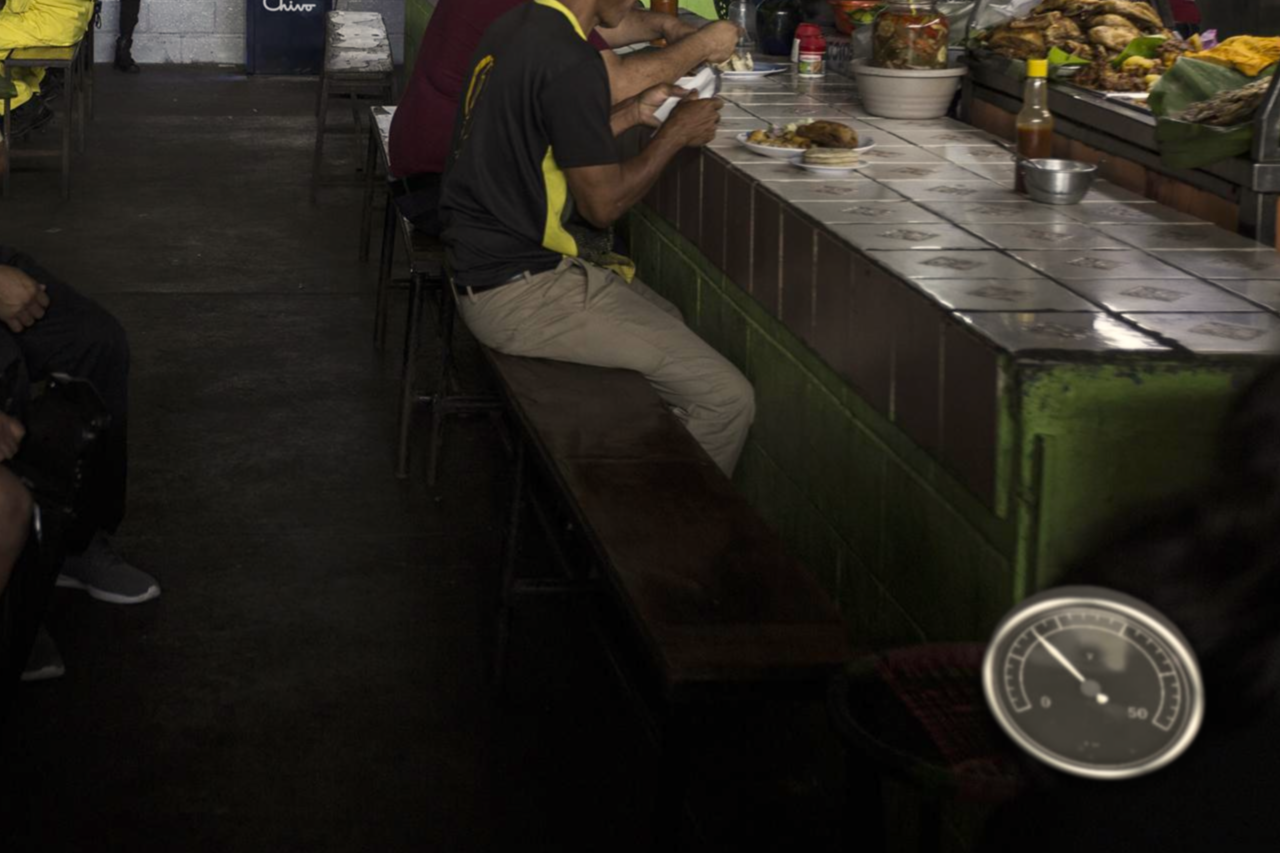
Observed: 16 V
